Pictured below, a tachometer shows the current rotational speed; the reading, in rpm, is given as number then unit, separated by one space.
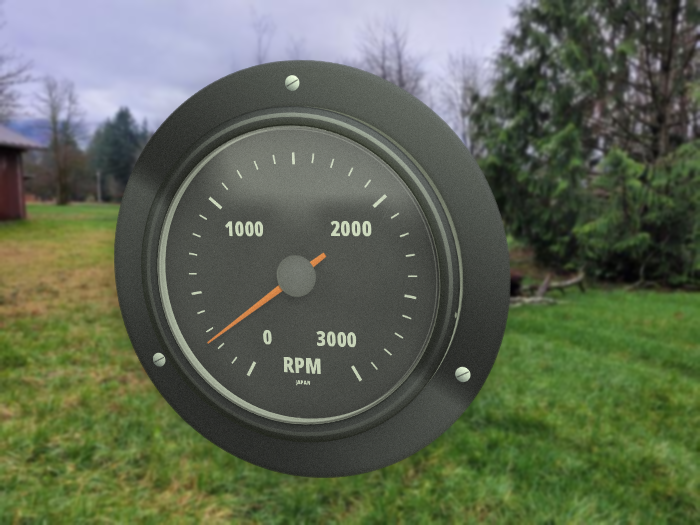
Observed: 250 rpm
